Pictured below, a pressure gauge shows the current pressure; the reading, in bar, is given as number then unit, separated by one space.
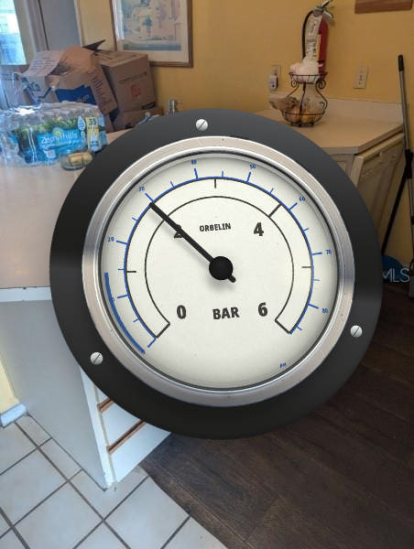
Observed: 2 bar
